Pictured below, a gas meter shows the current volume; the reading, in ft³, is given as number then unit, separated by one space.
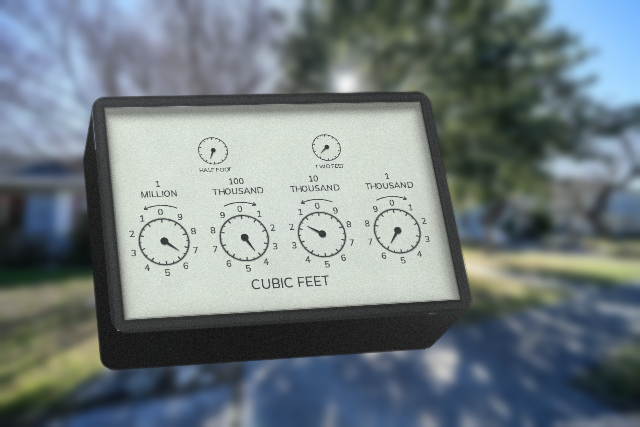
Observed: 641600 ft³
